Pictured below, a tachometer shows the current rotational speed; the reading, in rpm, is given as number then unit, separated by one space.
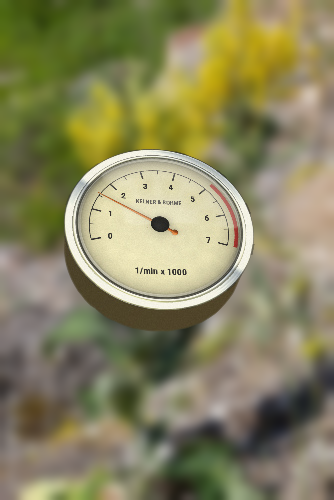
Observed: 1500 rpm
